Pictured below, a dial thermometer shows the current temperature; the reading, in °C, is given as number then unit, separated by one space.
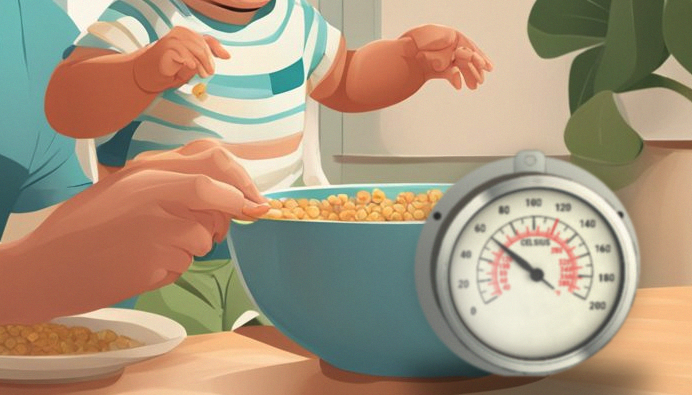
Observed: 60 °C
